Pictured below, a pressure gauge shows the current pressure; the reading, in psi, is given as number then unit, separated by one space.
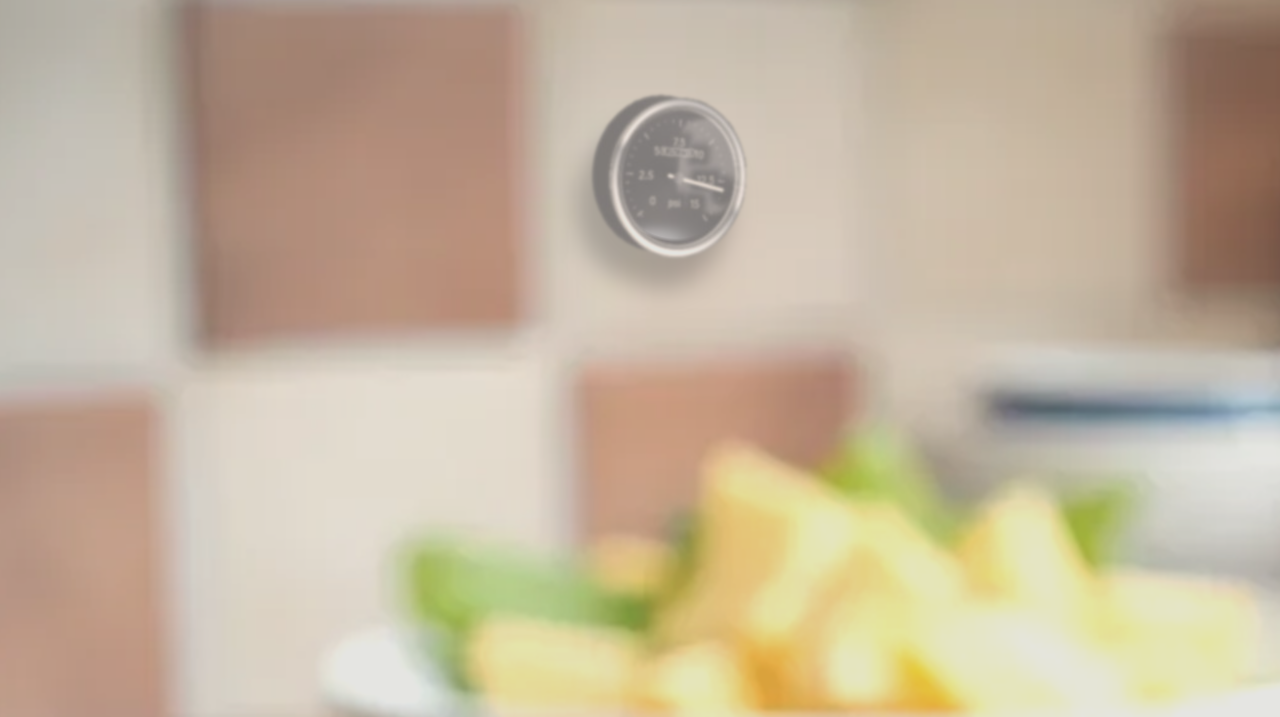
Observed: 13 psi
